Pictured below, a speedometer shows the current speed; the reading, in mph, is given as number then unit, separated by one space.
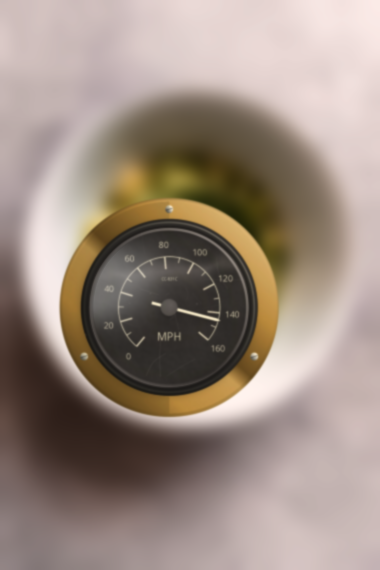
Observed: 145 mph
